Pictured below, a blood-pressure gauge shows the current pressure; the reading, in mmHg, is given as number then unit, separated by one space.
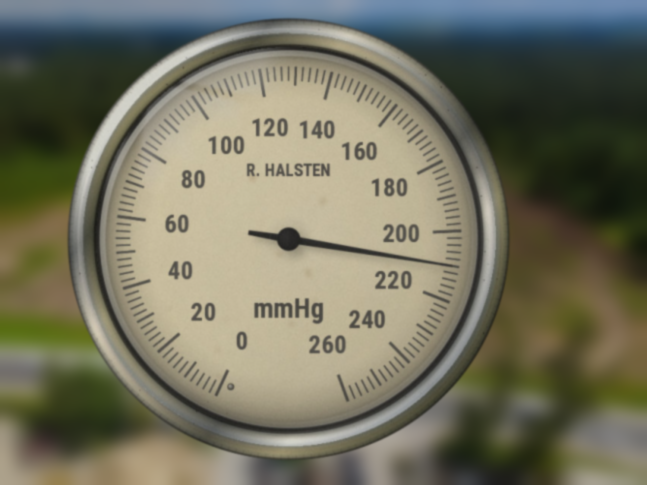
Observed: 210 mmHg
